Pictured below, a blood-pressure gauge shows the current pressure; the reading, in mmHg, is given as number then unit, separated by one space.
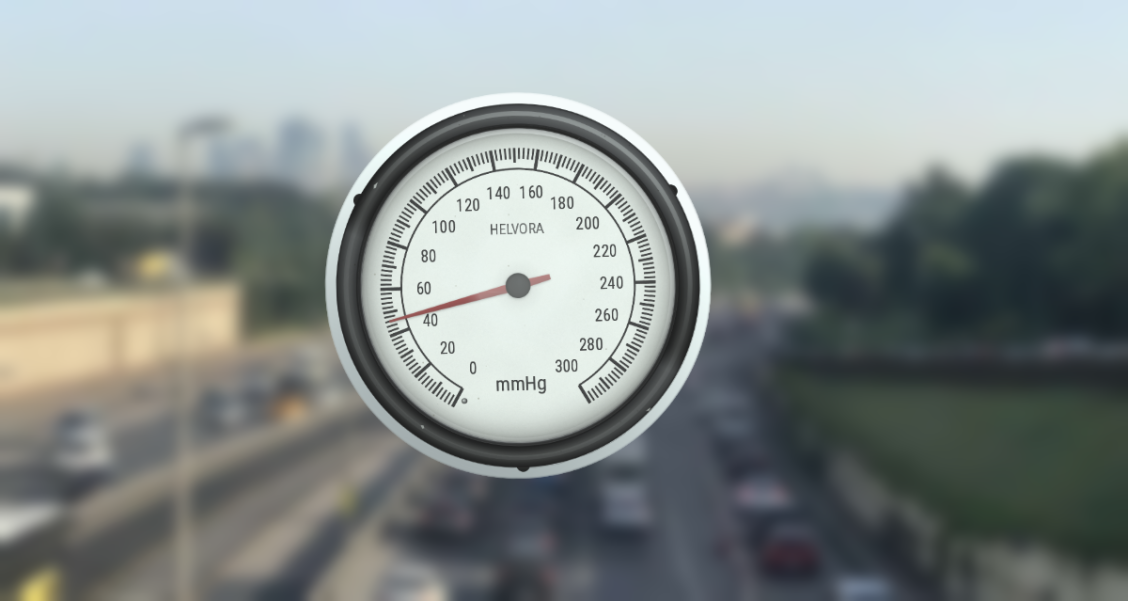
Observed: 46 mmHg
